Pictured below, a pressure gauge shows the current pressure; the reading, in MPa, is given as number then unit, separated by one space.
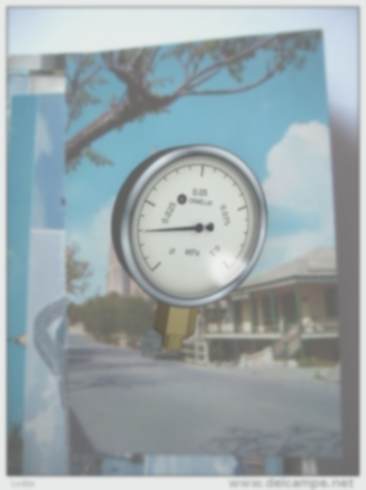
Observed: 0.015 MPa
